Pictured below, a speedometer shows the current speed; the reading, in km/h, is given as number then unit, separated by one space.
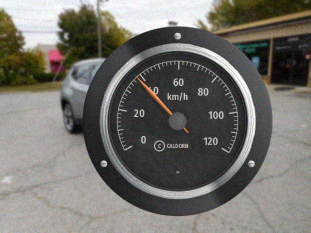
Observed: 38 km/h
